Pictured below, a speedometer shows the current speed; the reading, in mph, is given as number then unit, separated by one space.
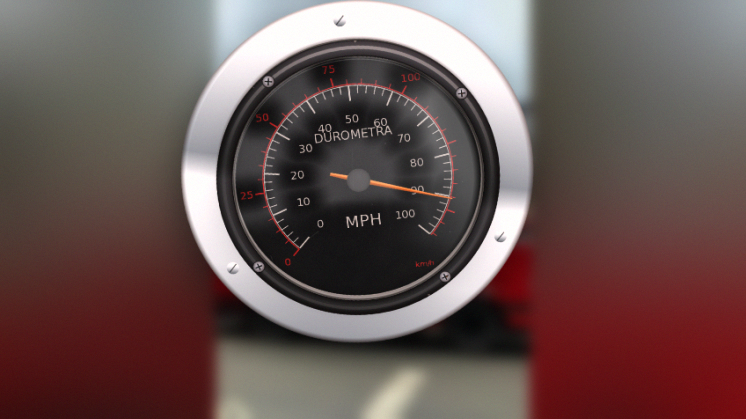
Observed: 90 mph
